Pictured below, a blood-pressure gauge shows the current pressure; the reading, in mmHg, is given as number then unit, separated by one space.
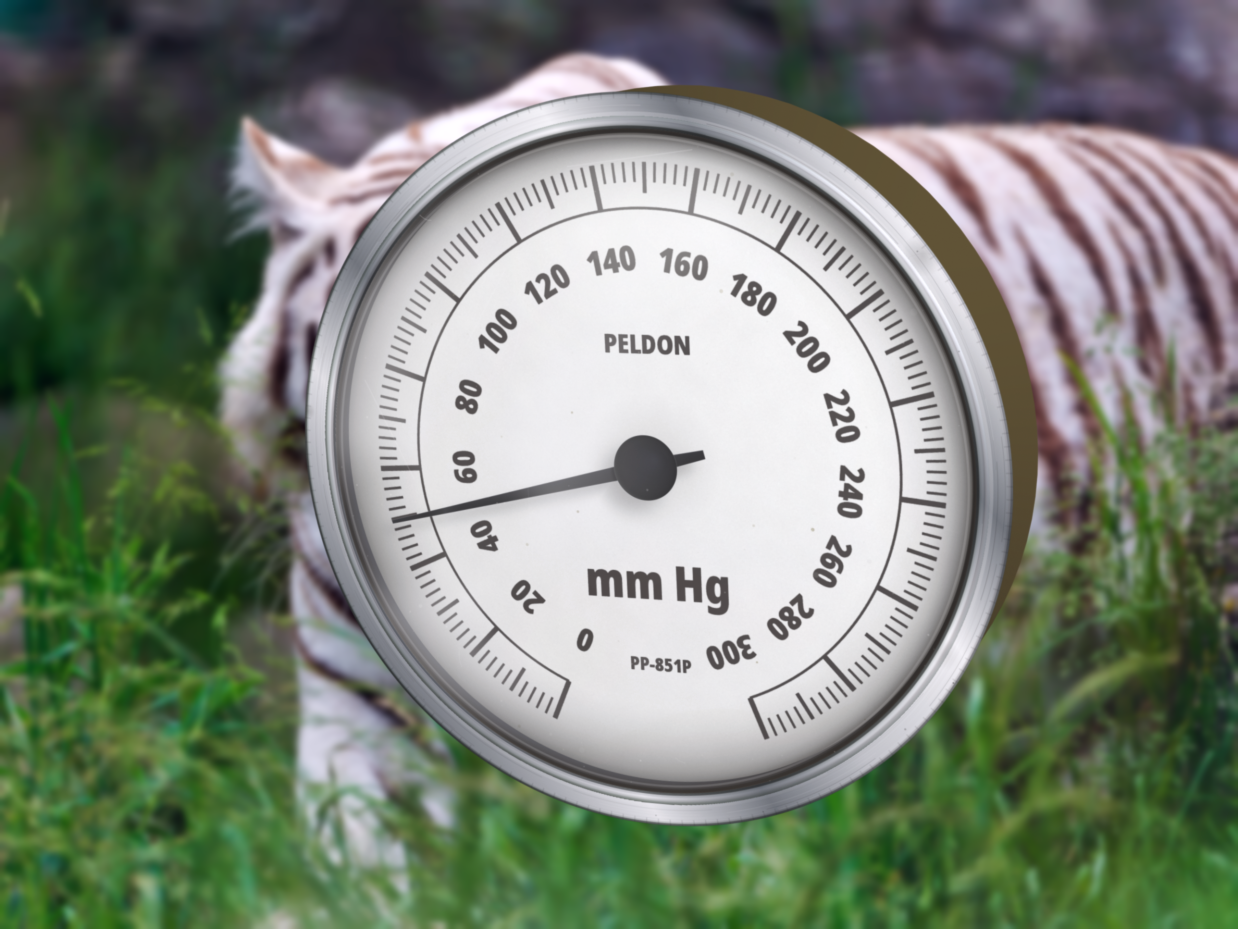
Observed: 50 mmHg
